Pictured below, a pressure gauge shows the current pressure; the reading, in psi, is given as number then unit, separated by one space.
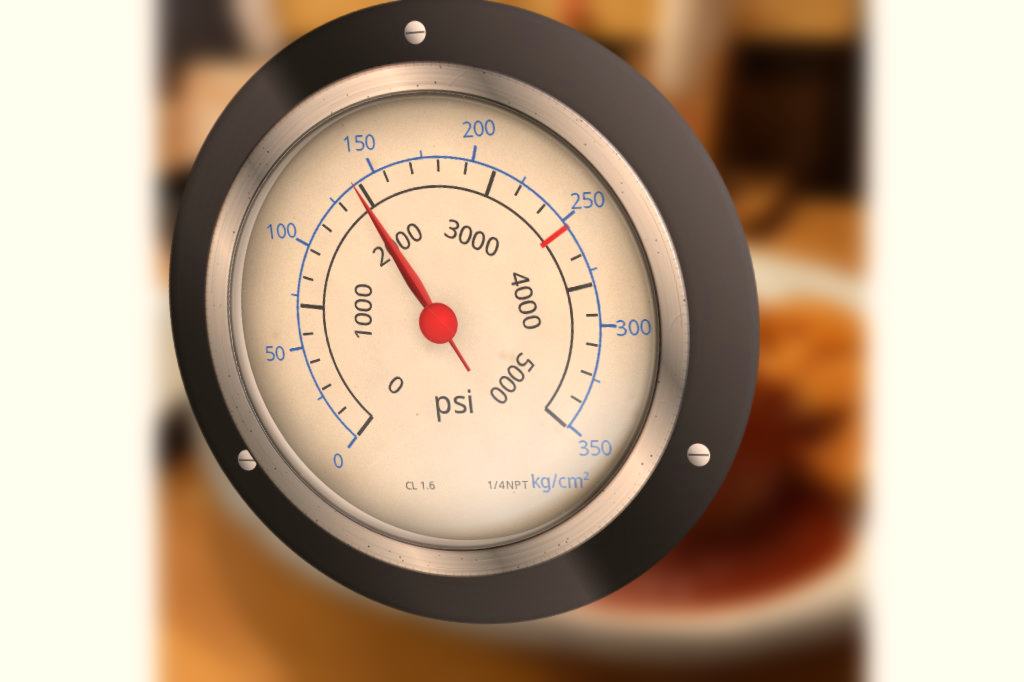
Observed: 2000 psi
